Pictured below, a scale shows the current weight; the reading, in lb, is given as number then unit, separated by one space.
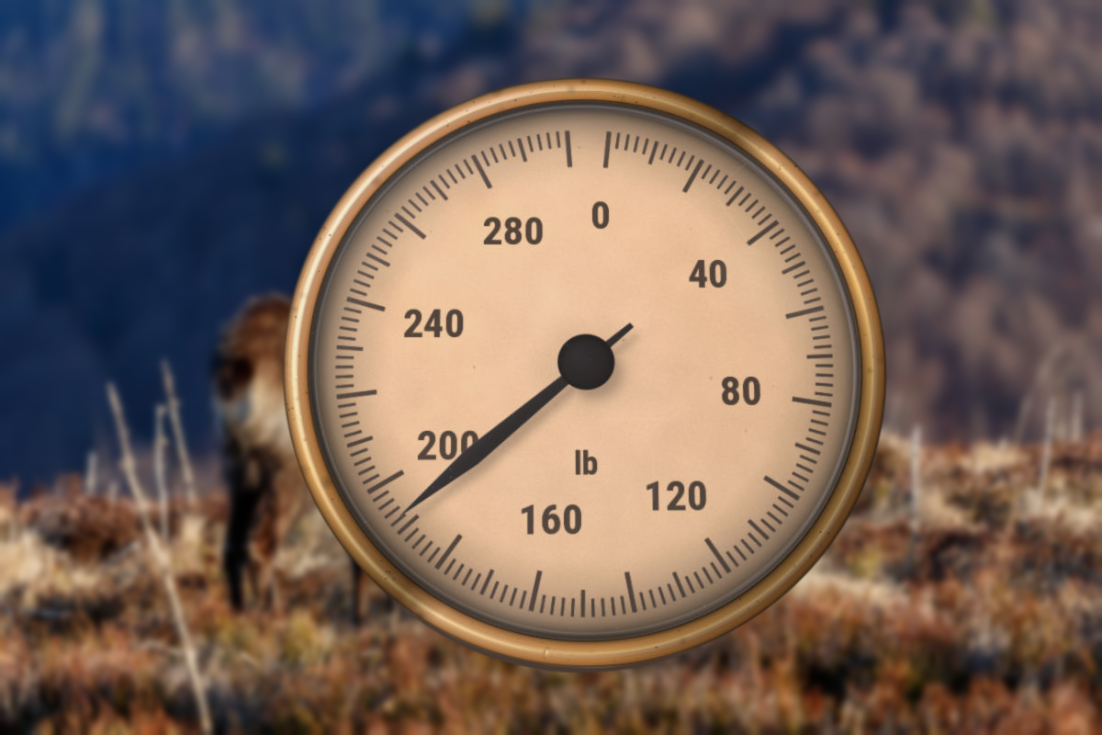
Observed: 192 lb
